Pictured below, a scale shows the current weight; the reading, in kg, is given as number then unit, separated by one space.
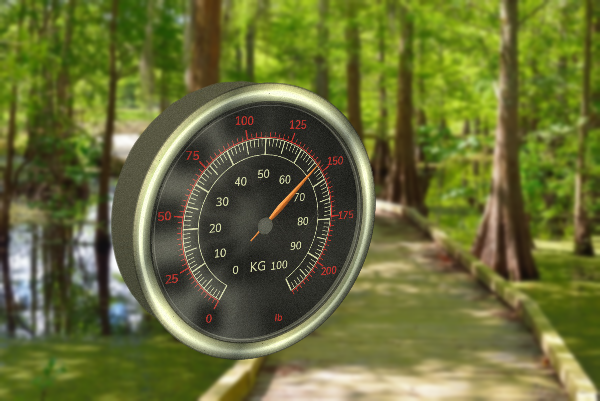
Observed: 65 kg
